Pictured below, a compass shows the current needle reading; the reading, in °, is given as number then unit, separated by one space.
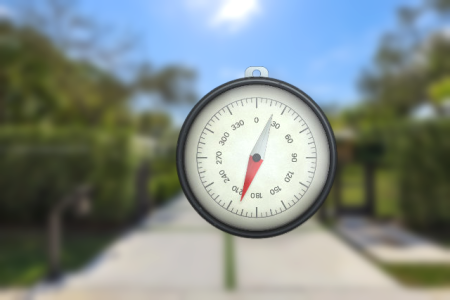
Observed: 200 °
